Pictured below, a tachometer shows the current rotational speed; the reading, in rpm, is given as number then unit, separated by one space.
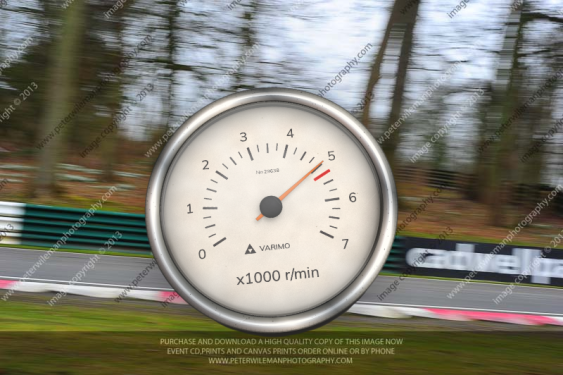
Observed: 5000 rpm
